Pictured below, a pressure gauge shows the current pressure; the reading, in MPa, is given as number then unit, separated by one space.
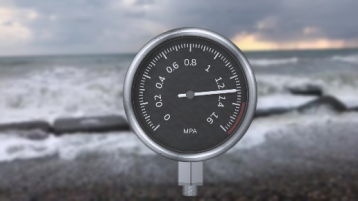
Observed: 1.3 MPa
